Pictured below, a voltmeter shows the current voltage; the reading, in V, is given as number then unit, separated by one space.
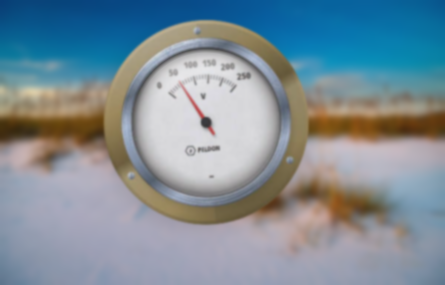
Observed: 50 V
